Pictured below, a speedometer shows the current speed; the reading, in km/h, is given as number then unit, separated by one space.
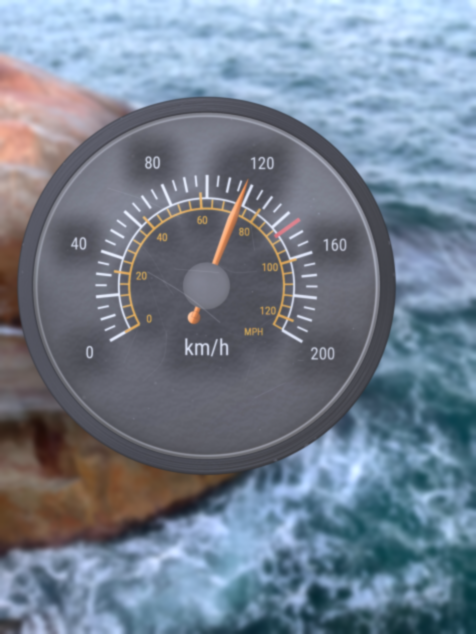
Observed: 117.5 km/h
